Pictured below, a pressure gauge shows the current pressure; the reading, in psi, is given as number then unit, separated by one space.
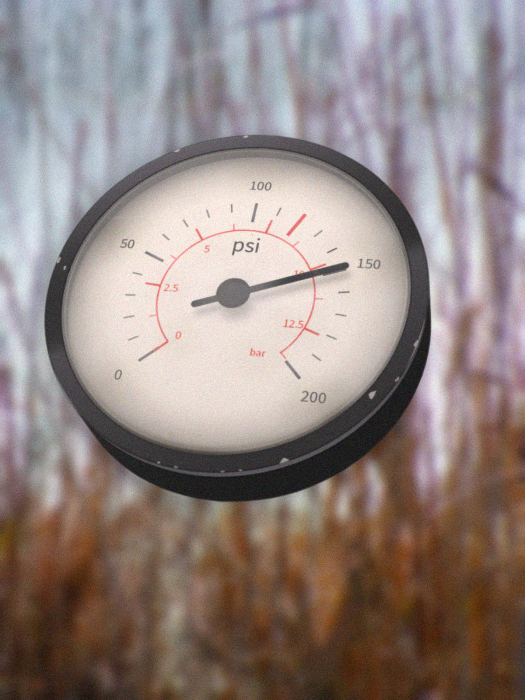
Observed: 150 psi
